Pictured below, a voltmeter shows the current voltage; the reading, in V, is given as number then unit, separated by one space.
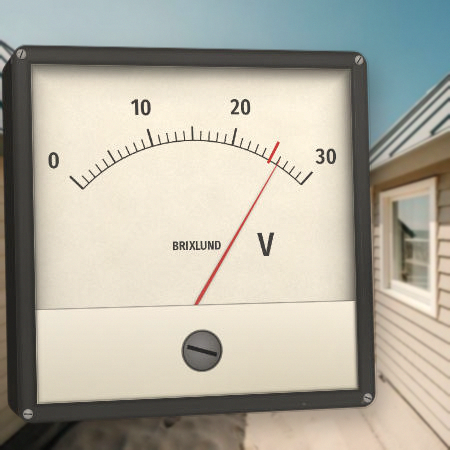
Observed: 26 V
